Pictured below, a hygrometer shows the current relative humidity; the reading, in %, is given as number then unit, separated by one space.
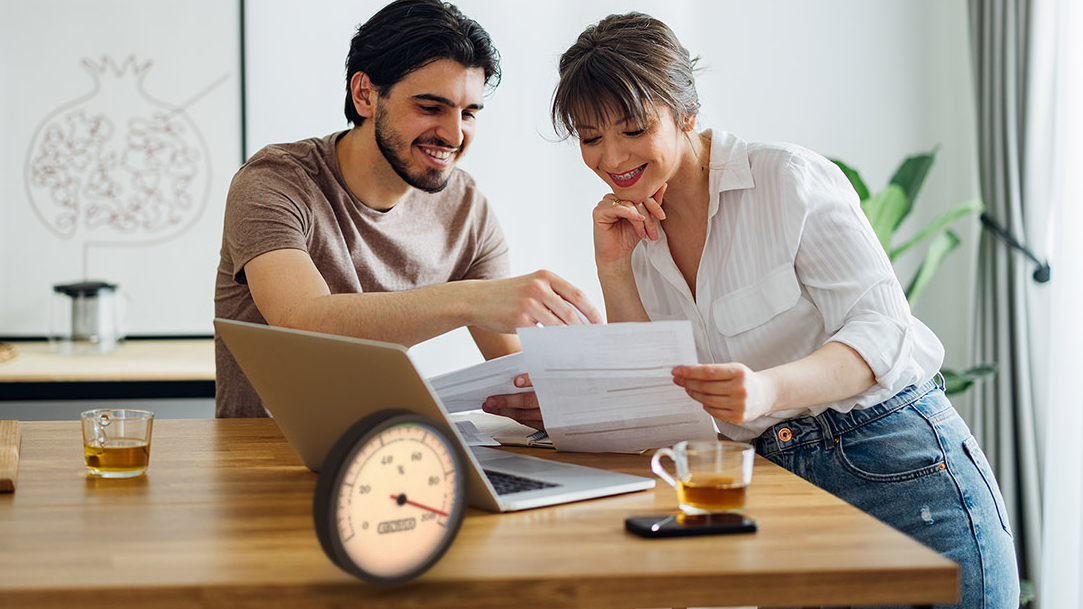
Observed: 96 %
